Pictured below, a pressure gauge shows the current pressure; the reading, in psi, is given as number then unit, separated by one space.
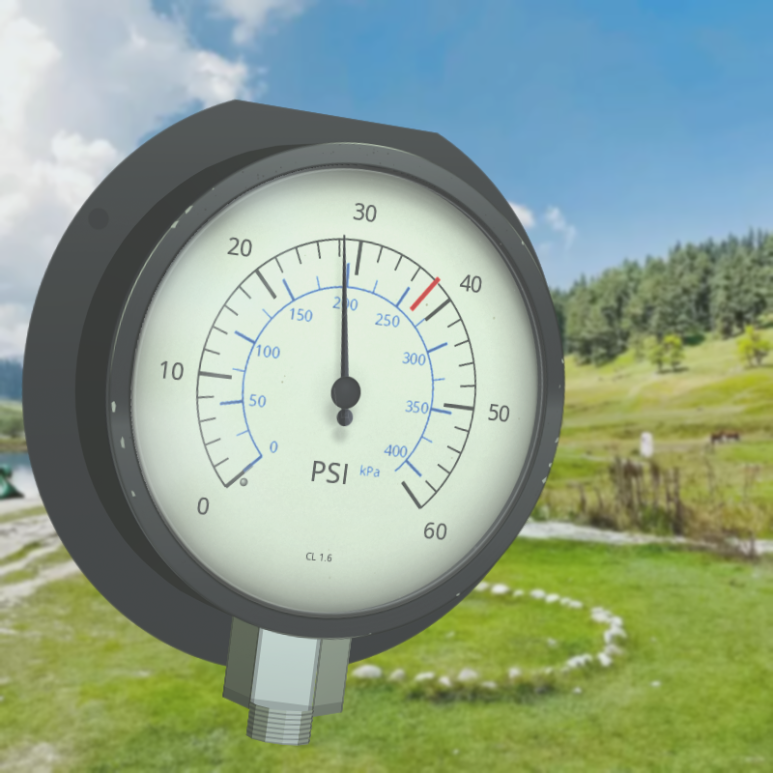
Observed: 28 psi
